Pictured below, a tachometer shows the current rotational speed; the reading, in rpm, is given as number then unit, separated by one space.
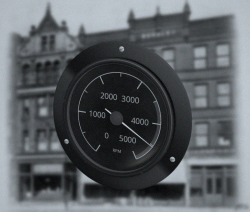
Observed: 4500 rpm
